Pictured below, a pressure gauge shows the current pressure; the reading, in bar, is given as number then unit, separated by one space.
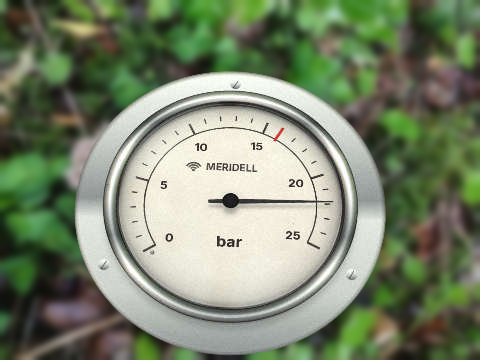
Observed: 22 bar
